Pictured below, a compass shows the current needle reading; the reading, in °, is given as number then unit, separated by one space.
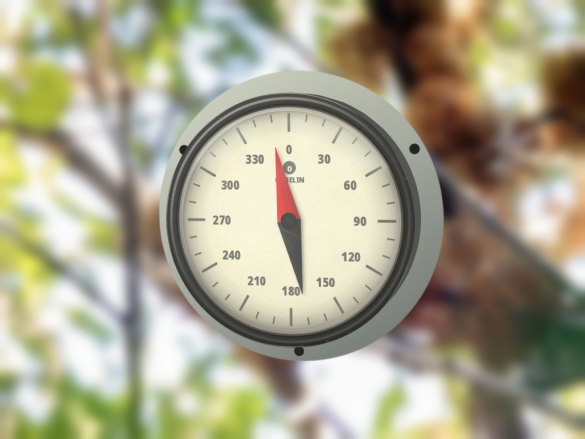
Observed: 350 °
